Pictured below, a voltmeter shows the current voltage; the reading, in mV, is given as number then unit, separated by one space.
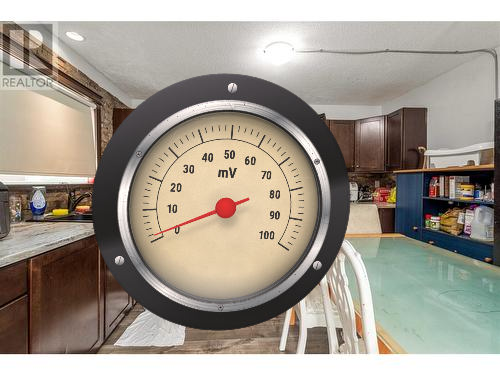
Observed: 2 mV
